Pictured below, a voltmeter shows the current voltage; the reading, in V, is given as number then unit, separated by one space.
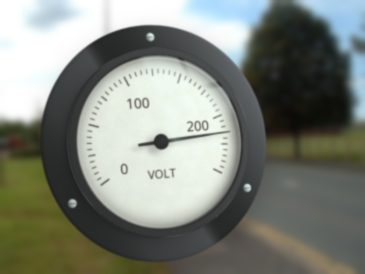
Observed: 215 V
